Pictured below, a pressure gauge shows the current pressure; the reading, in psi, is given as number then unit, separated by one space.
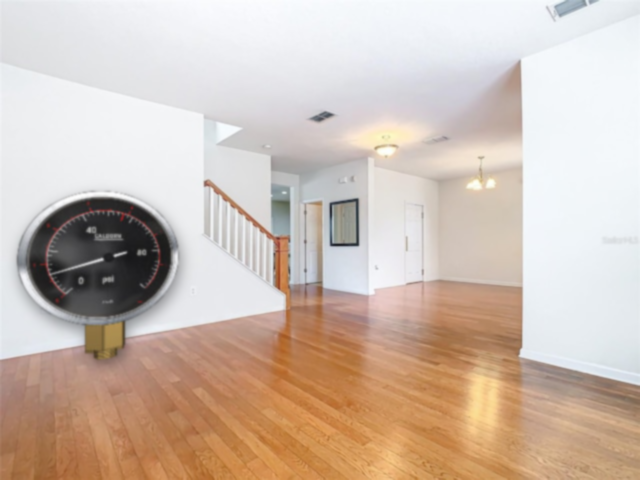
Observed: 10 psi
